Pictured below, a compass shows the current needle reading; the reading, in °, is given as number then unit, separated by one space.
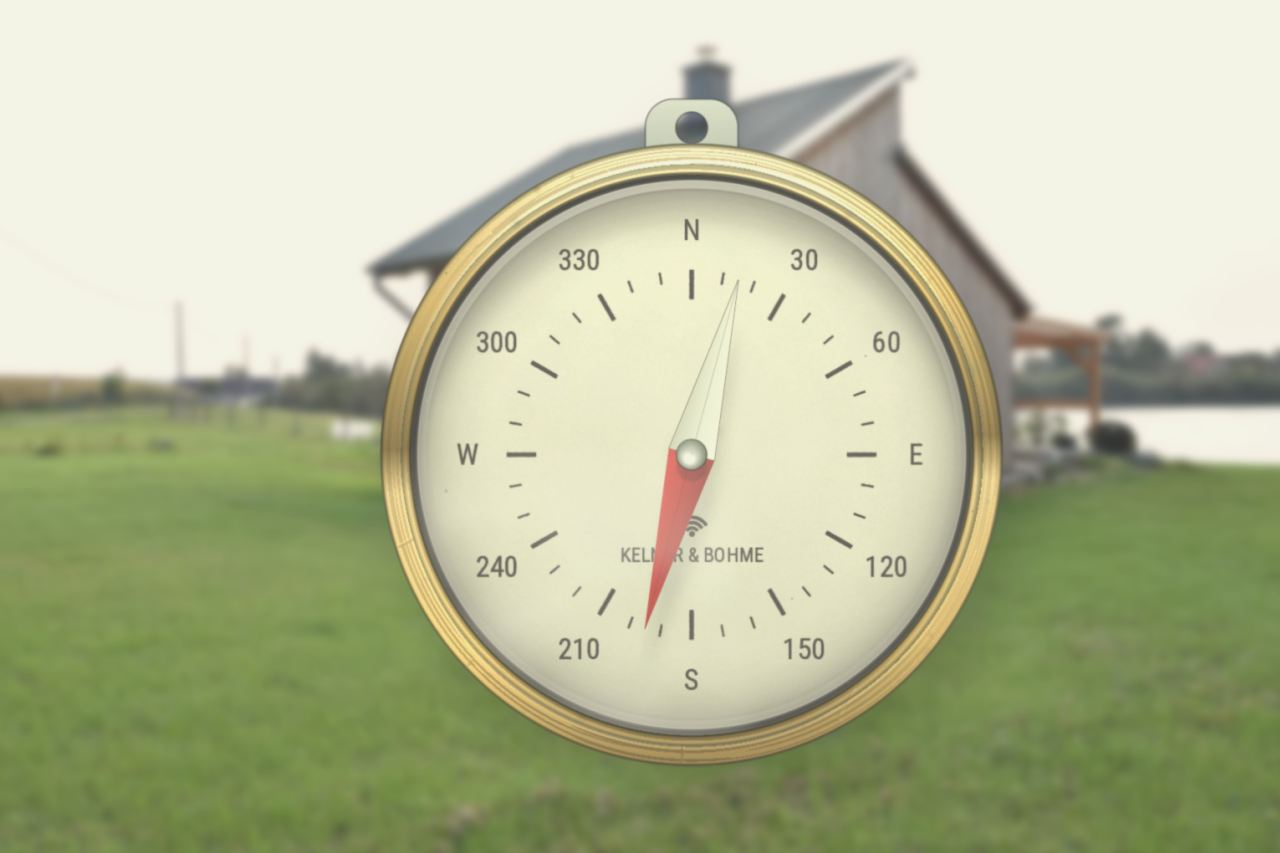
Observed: 195 °
